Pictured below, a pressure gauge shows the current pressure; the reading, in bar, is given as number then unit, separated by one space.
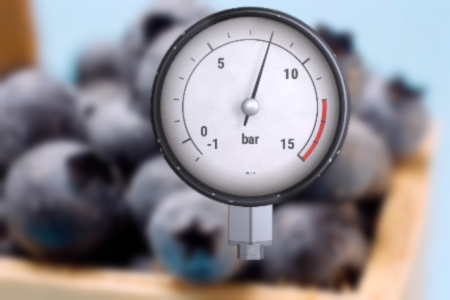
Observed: 8 bar
